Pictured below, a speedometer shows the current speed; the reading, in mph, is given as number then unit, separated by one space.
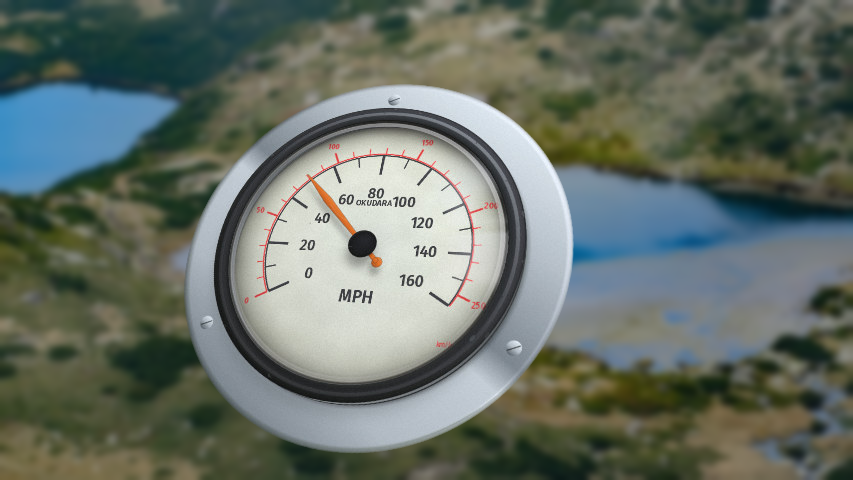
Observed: 50 mph
